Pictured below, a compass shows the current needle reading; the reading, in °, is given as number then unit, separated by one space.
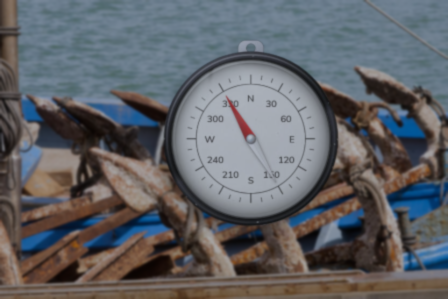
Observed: 330 °
